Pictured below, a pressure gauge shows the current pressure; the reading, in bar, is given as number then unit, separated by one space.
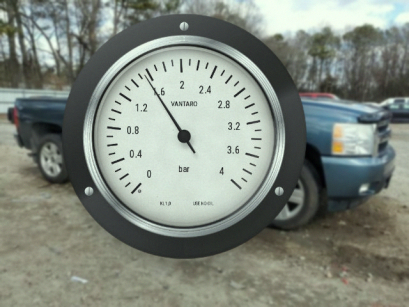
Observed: 1.55 bar
